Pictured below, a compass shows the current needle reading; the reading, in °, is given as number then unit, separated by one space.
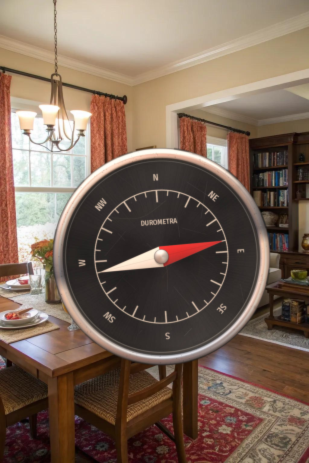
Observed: 80 °
